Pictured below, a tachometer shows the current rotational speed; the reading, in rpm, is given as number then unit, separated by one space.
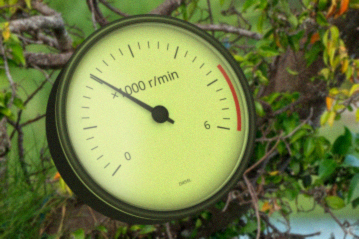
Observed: 2000 rpm
